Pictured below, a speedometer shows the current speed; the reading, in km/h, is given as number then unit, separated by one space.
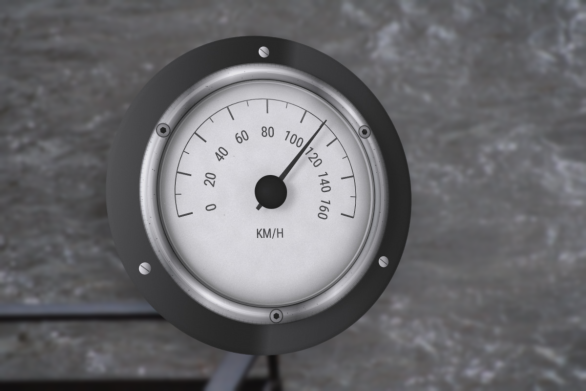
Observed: 110 km/h
